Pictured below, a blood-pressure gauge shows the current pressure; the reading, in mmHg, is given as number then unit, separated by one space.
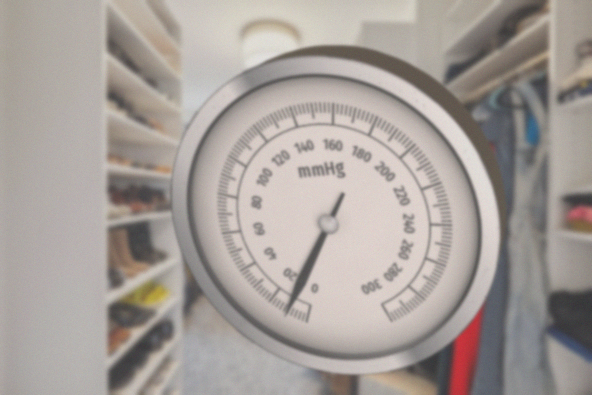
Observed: 10 mmHg
